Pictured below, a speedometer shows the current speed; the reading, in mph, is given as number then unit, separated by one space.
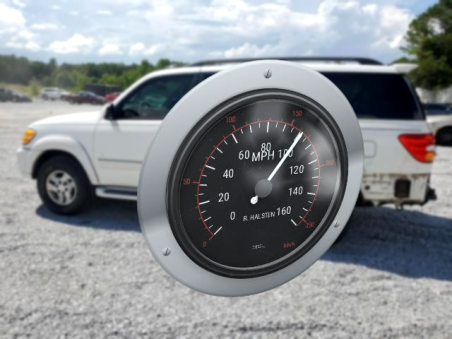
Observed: 100 mph
